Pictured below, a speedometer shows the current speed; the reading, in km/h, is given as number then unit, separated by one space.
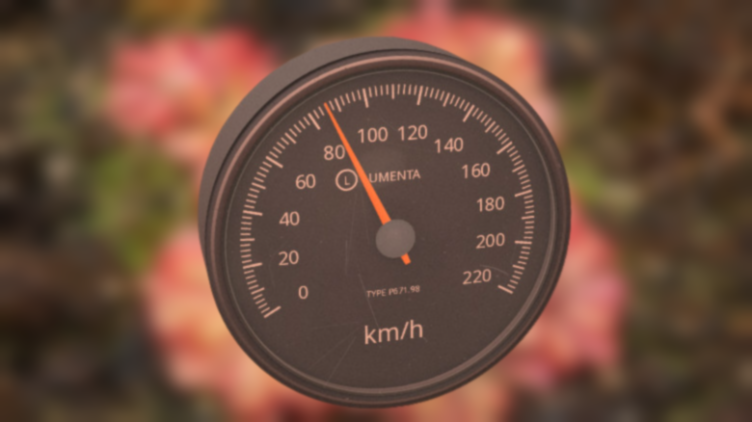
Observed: 86 km/h
